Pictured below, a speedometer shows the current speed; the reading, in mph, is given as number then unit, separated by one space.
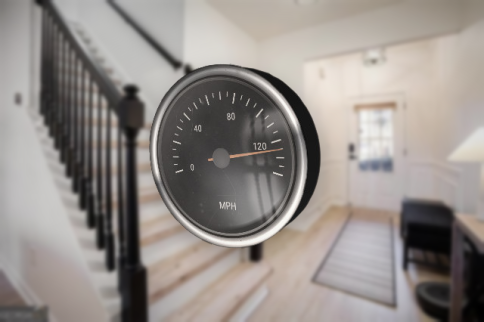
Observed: 125 mph
